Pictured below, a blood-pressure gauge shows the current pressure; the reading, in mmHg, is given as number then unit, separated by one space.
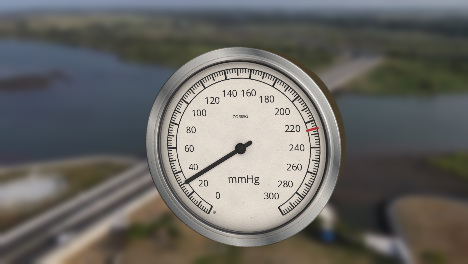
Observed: 30 mmHg
